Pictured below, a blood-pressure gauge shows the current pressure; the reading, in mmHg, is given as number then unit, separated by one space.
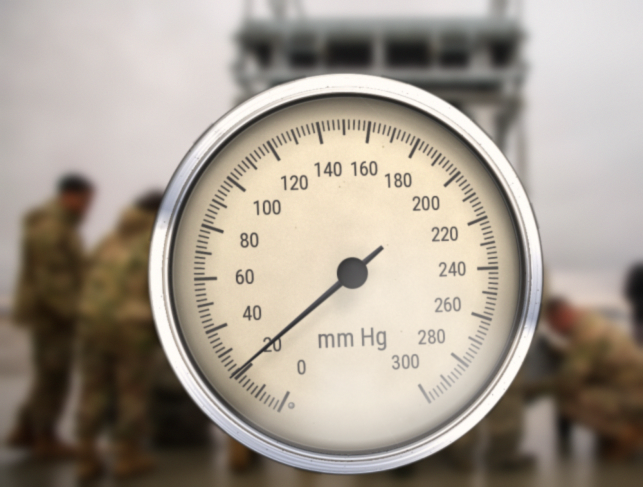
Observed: 22 mmHg
